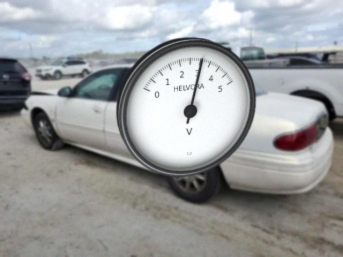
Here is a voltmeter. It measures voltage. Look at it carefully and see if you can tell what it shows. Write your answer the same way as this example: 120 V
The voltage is 3 V
